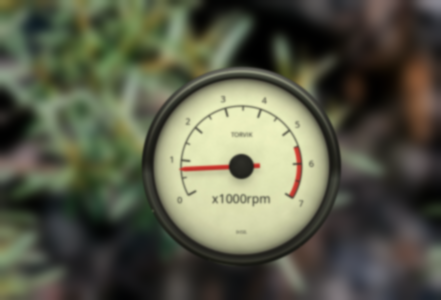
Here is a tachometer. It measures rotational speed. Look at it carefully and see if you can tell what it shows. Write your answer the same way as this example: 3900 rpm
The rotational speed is 750 rpm
